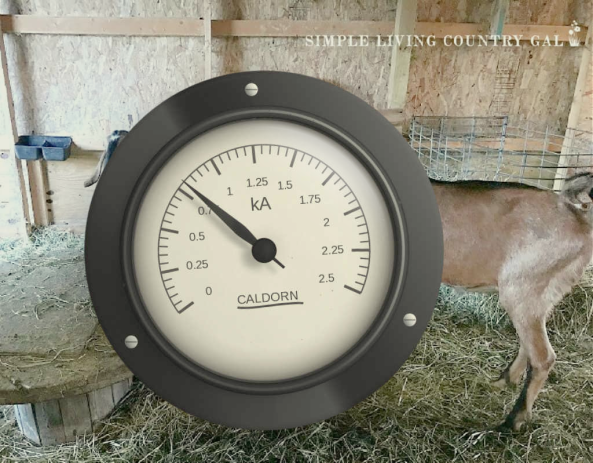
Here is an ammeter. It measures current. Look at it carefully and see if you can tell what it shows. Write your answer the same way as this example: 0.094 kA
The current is 0.8 kA
